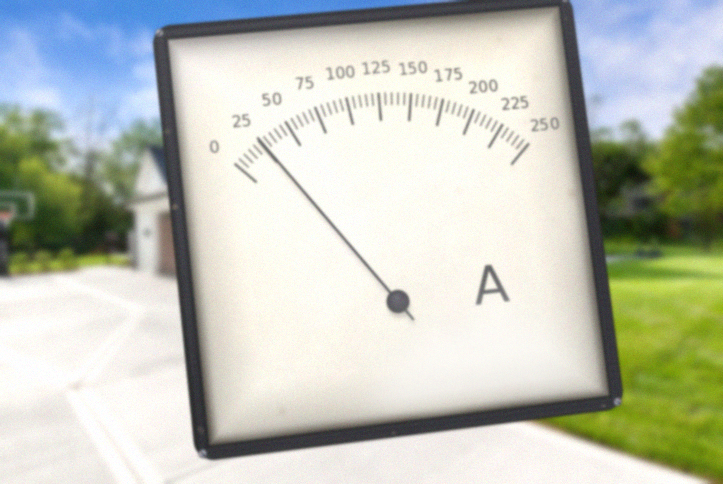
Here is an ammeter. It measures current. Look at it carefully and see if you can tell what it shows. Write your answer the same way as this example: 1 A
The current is 25 A
